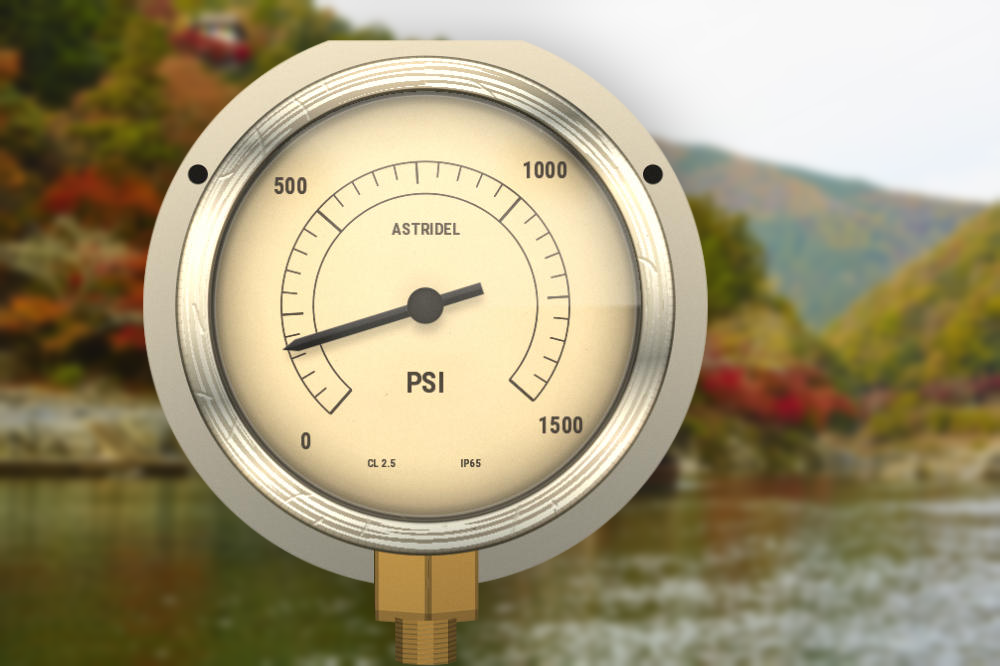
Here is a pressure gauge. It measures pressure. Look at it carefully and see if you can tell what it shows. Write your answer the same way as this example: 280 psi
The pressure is 175 psi
